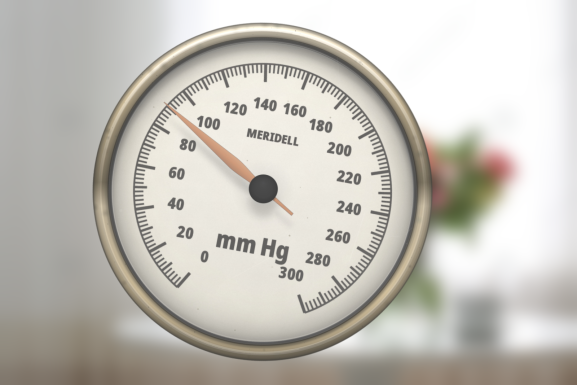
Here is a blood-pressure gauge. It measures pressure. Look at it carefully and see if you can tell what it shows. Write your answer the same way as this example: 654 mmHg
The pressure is 90 mmHg
